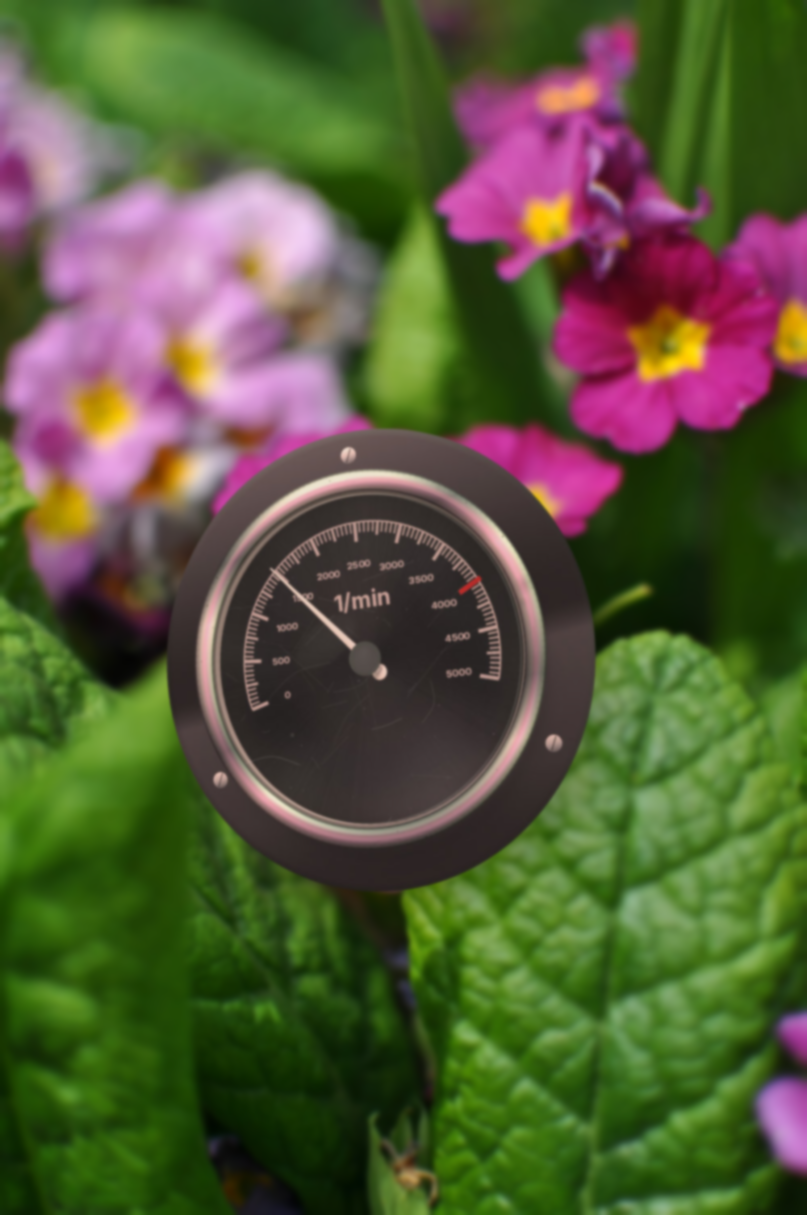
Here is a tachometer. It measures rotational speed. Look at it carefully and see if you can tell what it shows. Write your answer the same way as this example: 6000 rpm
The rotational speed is 1500 rpm
